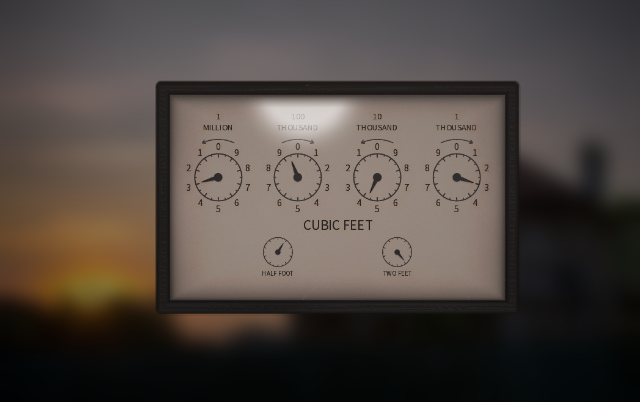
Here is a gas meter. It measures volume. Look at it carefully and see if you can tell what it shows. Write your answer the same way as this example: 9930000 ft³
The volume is 294300 ft³
